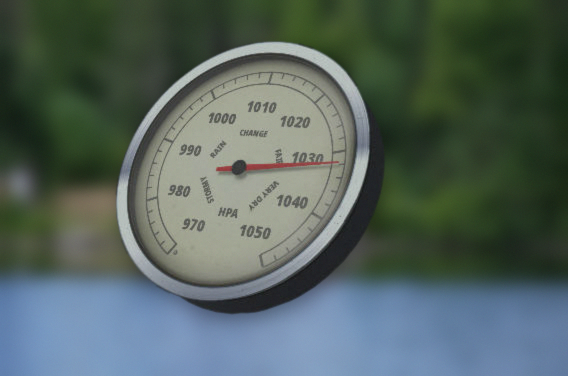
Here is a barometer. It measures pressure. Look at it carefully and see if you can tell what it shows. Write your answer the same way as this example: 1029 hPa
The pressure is 1032 hPa
